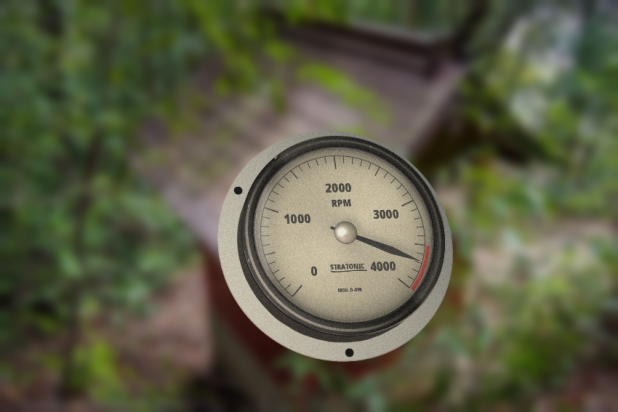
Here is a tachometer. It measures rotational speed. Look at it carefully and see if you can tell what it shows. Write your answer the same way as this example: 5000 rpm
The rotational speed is 3700 rpm
